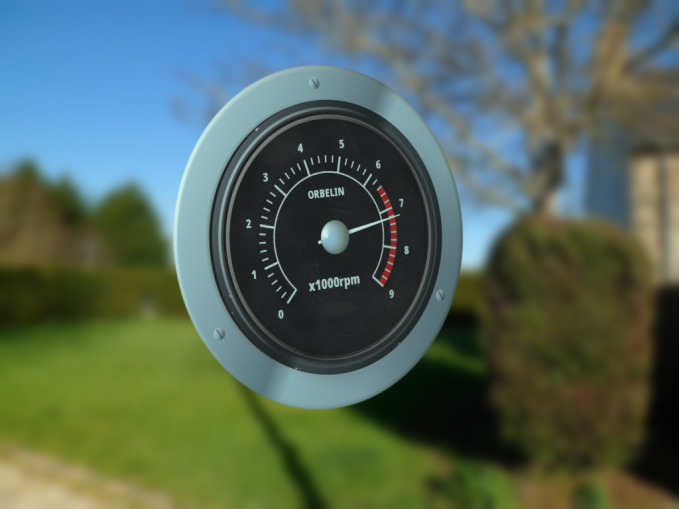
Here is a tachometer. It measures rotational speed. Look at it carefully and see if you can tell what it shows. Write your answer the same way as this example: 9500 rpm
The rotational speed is 7200 rpm
